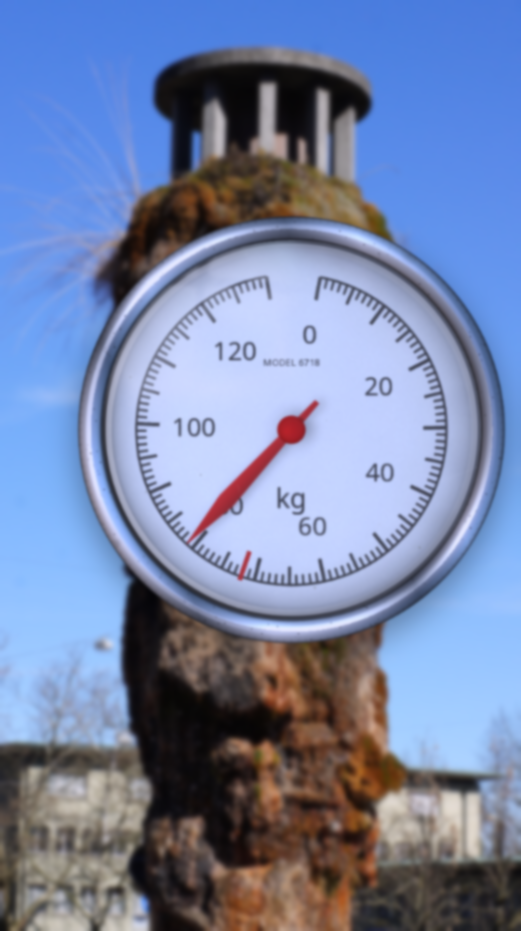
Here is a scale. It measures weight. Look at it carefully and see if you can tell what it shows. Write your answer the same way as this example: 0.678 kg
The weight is 81 kg
